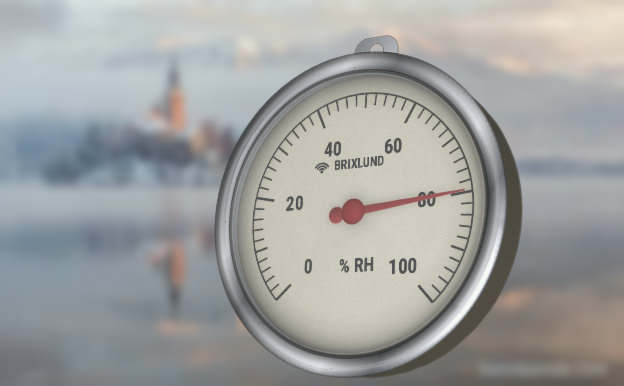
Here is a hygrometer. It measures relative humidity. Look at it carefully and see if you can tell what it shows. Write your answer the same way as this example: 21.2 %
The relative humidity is 80 %
